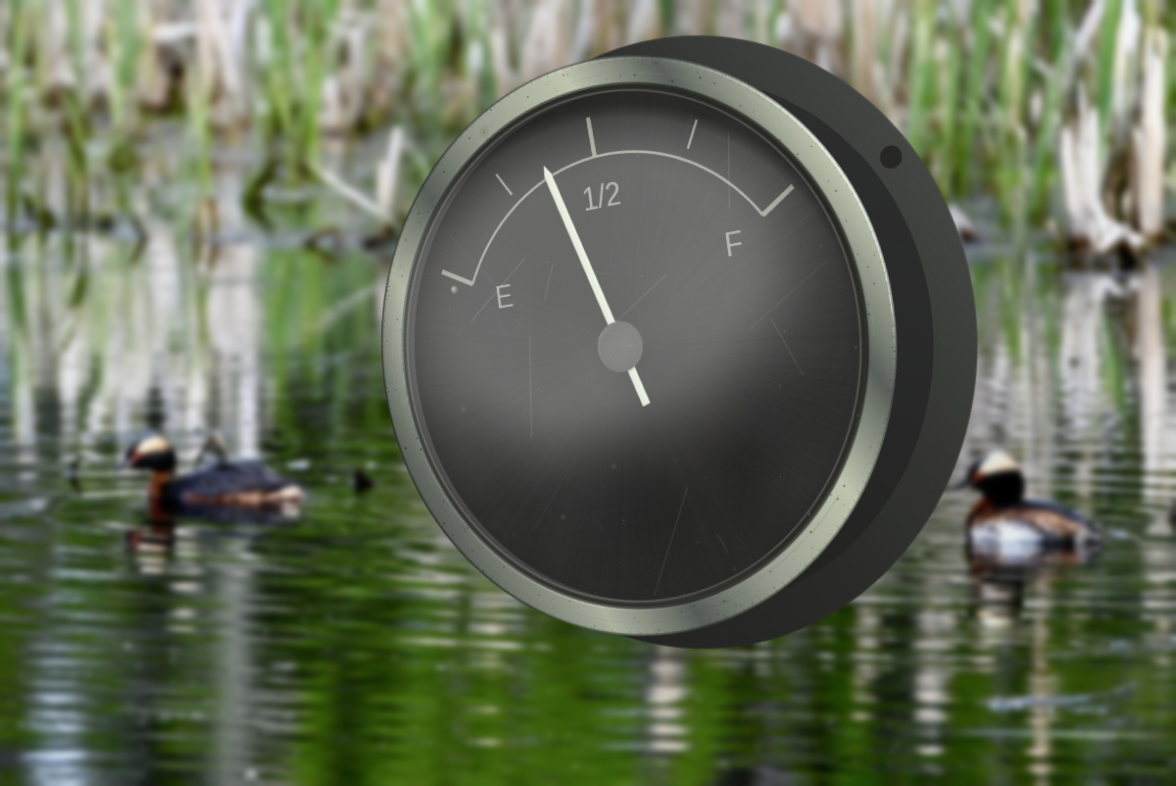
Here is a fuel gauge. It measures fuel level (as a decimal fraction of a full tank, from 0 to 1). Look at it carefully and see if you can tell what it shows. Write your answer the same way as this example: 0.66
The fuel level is 0.375
